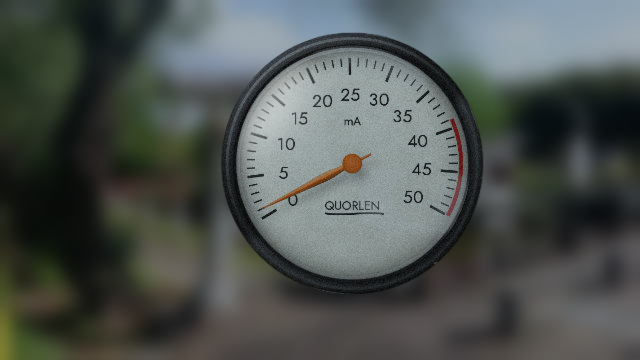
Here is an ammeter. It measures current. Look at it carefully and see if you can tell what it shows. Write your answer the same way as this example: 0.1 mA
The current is 1 mA
